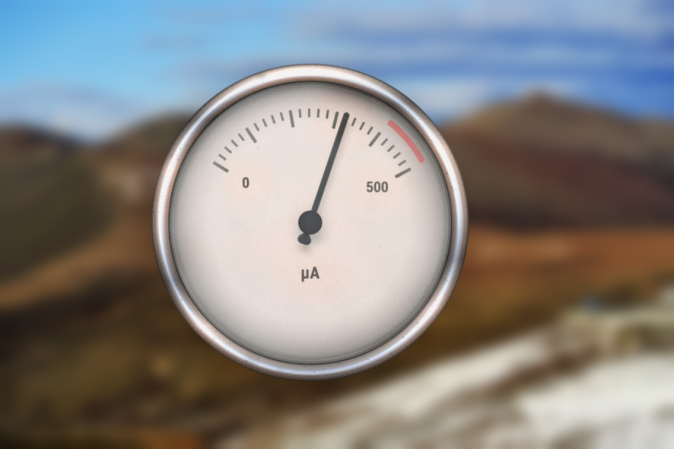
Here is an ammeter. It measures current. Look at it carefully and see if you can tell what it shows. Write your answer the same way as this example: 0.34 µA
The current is 320 µA
